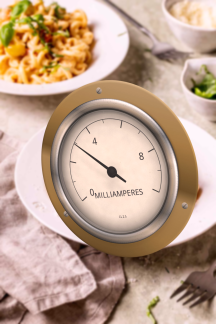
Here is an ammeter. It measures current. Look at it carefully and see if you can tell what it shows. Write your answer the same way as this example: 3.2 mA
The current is 3 mA
